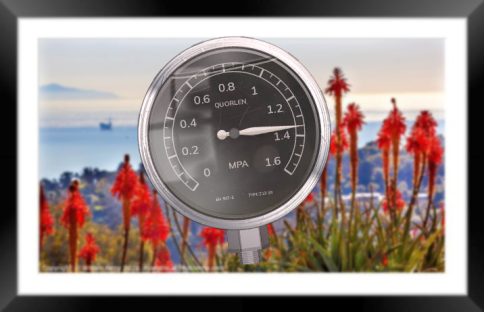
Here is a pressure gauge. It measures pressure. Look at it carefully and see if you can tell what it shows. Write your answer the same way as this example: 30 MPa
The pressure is 1.35 MPa
